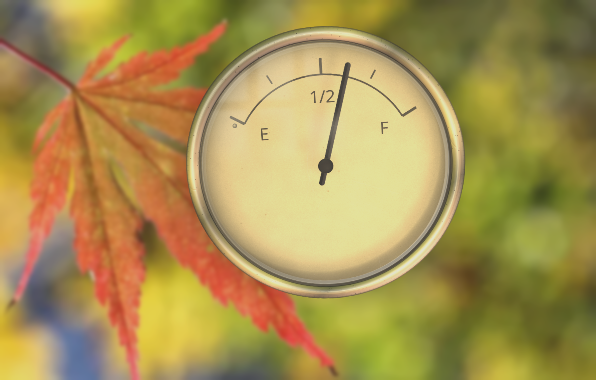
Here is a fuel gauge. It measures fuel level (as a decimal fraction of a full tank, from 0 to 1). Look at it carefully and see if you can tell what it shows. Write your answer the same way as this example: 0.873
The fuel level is 0.625
